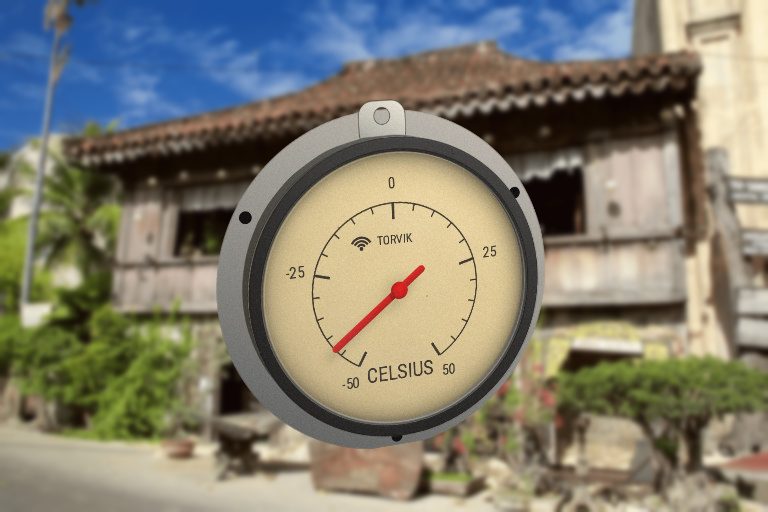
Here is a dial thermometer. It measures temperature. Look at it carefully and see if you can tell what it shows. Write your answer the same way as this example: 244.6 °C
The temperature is -42.5 °C
